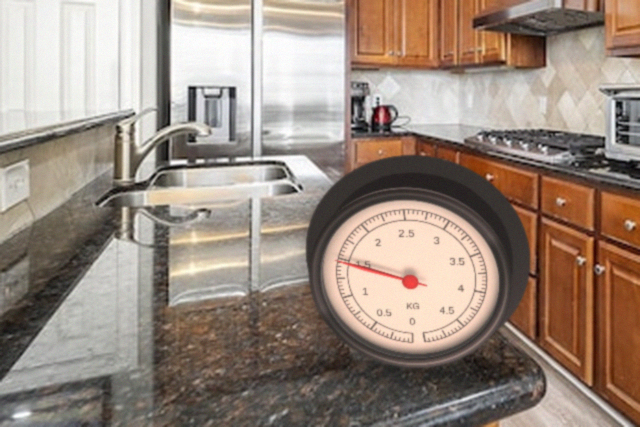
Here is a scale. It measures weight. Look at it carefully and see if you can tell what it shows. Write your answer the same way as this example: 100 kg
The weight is 1.5 kg
